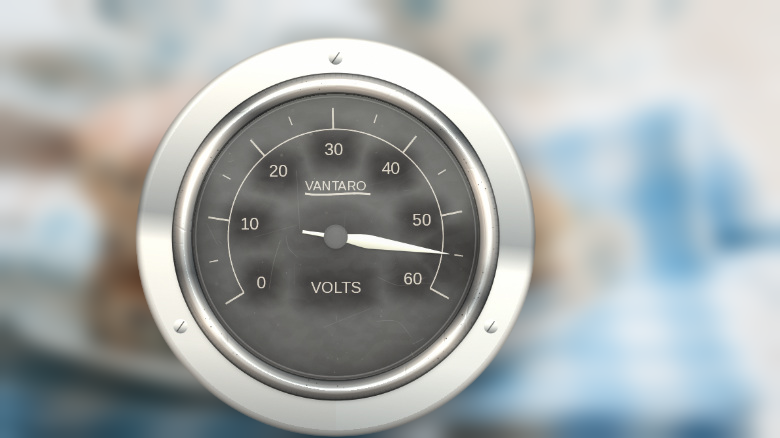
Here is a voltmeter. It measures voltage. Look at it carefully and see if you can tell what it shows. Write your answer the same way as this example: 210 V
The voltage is 55 V
